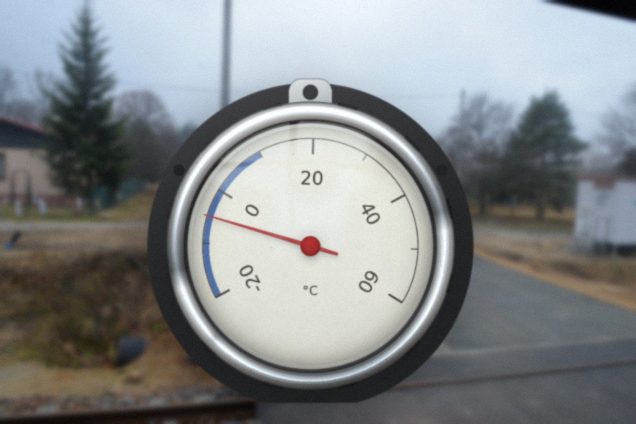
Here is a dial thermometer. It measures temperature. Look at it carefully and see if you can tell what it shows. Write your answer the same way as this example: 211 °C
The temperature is -5 °C
